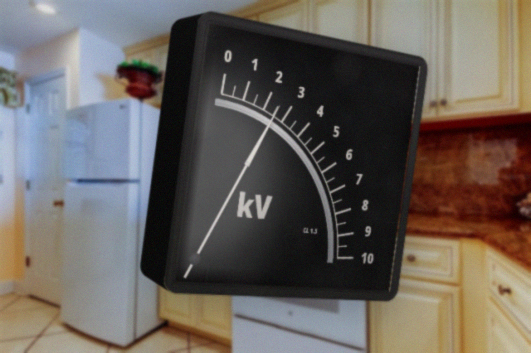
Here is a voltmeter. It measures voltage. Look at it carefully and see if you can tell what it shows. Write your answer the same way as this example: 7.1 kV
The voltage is 2.5 kV
